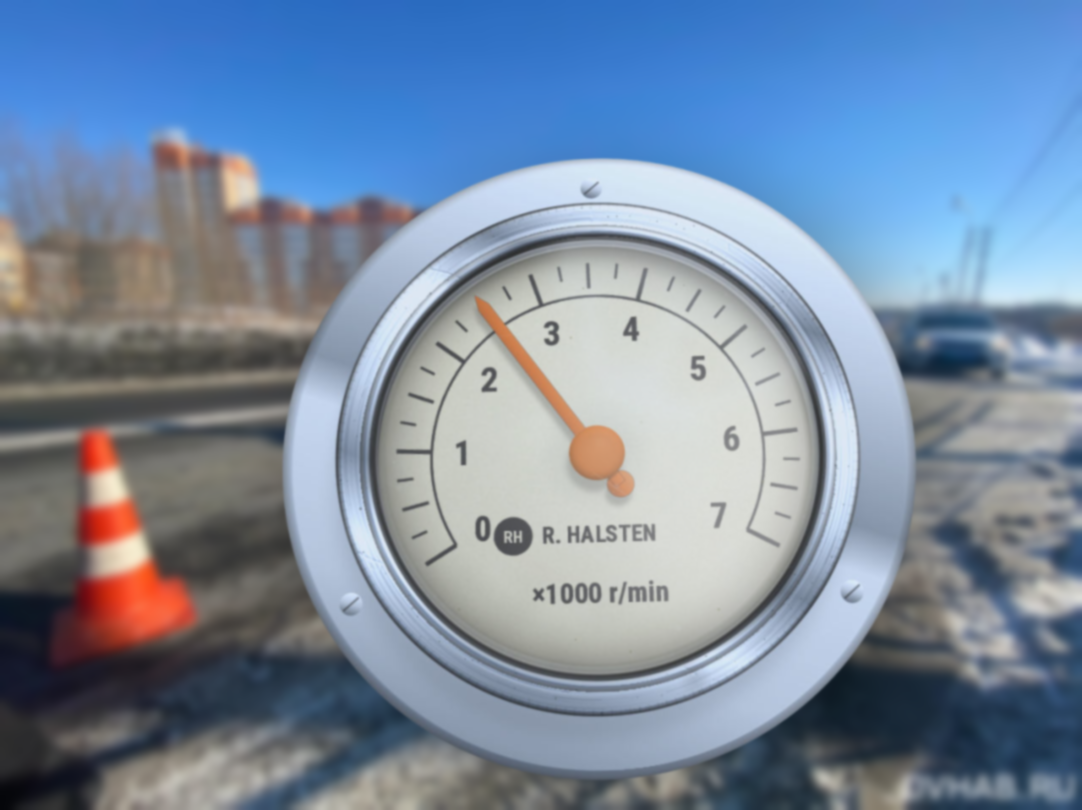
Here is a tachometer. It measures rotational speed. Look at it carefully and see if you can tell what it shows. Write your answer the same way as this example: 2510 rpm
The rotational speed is 2500 rpm
